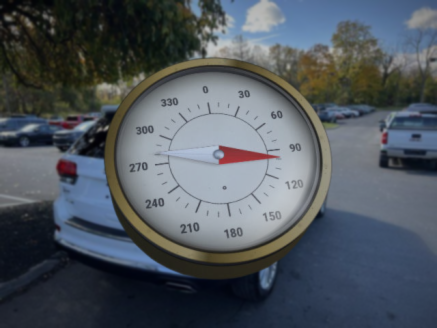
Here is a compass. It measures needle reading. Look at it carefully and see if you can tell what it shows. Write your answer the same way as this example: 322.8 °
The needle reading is 100 °
